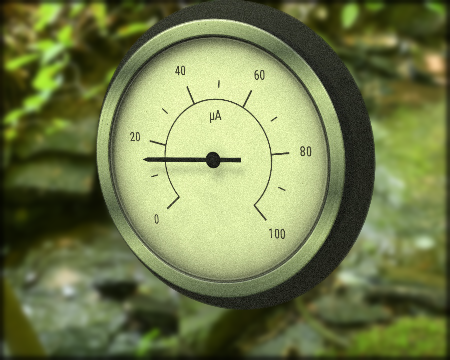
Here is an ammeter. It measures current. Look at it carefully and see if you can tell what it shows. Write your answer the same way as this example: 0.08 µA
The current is 15 µA
